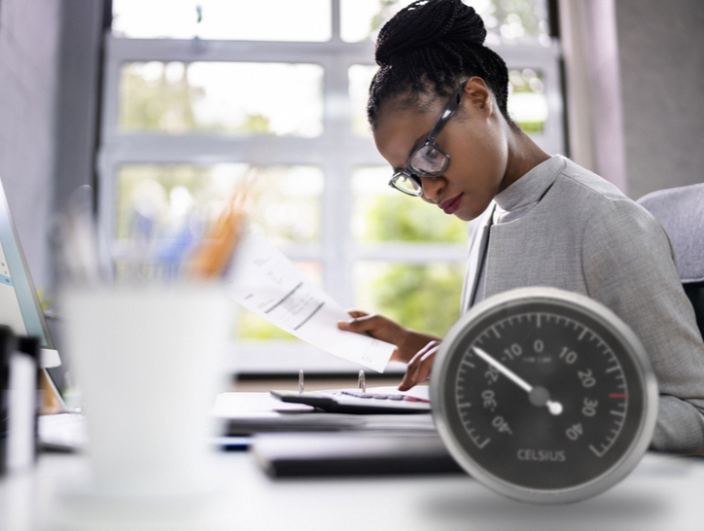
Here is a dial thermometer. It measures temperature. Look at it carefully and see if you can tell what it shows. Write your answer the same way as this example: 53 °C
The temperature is -16 °C
